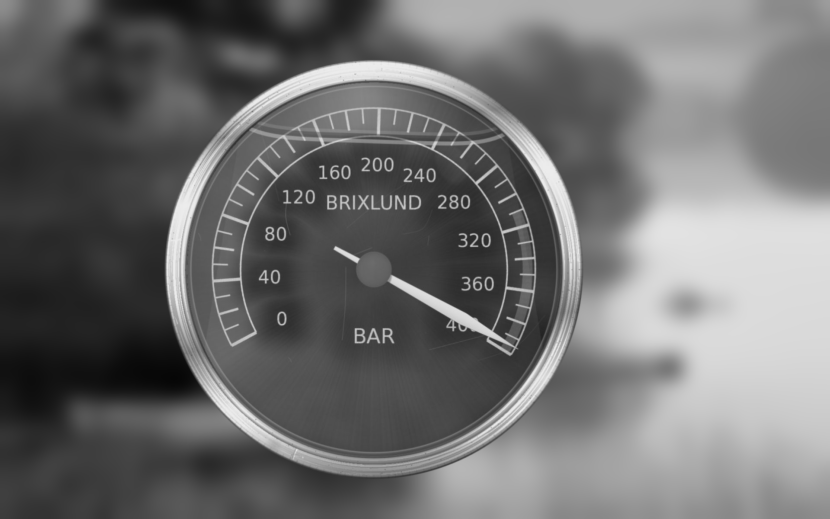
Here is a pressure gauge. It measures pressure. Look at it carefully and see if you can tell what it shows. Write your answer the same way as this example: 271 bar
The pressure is 395 bar
